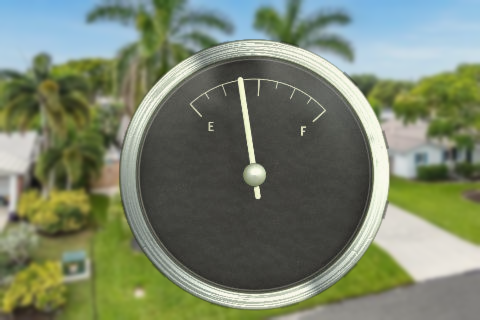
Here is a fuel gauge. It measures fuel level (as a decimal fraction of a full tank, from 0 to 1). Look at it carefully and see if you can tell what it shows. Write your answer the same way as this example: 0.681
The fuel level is 0.375
